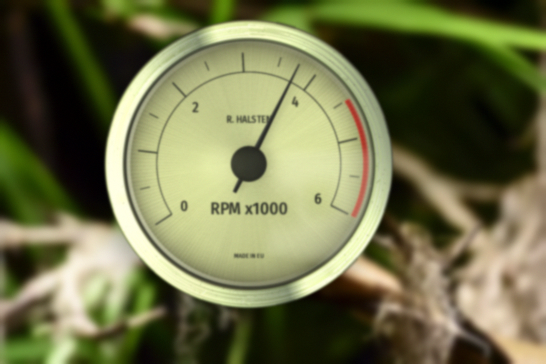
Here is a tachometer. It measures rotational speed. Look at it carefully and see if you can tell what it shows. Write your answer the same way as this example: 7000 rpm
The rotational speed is 3750 rpm
